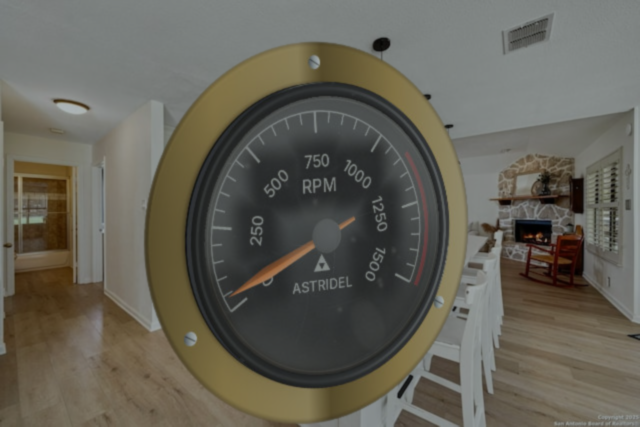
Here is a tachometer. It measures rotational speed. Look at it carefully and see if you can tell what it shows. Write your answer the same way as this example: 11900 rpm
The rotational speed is 50 rpm
